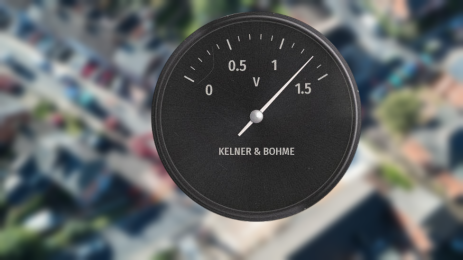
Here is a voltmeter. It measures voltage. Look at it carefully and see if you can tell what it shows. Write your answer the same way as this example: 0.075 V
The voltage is 1.3 V
